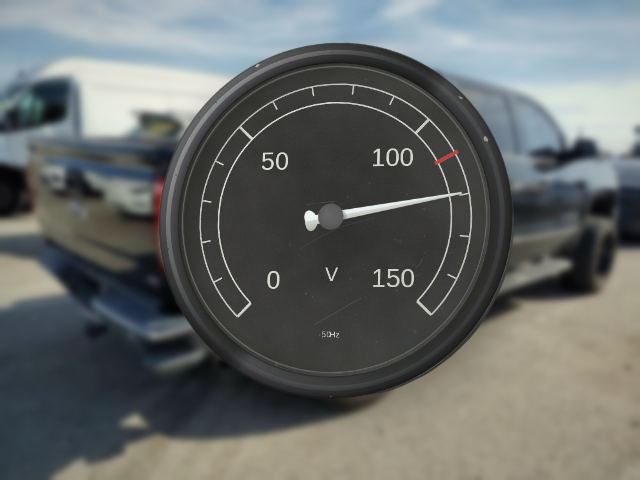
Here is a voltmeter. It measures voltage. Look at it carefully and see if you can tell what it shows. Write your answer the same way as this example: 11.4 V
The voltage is 120 V
